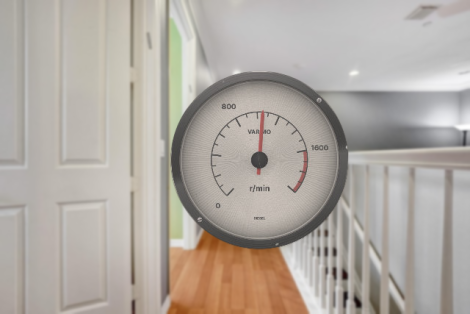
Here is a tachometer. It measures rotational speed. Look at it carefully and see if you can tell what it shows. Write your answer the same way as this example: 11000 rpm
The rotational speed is 1050 rpm
